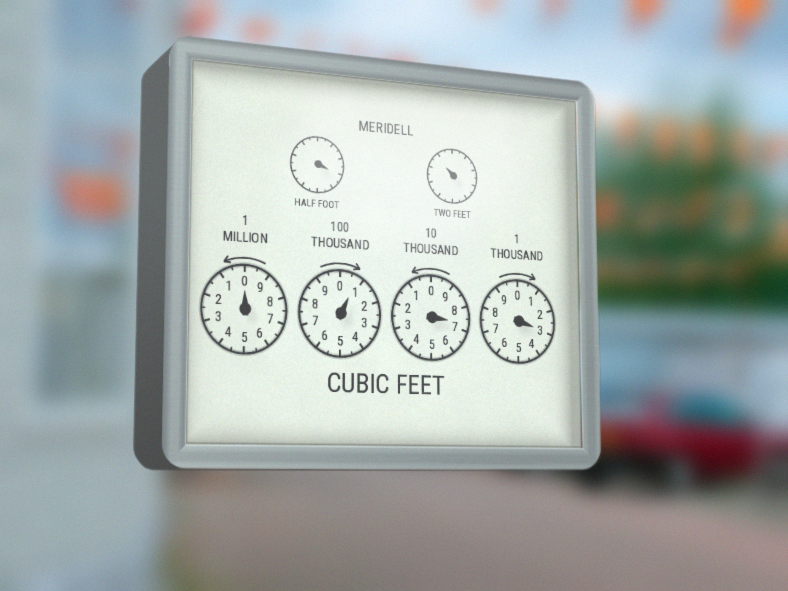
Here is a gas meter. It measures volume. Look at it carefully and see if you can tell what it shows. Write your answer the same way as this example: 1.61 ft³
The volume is 7300 ft³
